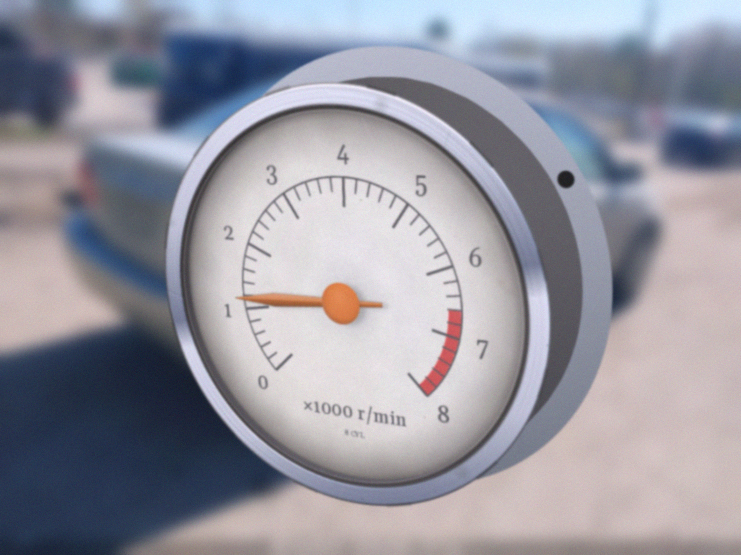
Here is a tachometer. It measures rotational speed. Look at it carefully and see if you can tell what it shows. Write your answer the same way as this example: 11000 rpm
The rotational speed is 1200 rpm
